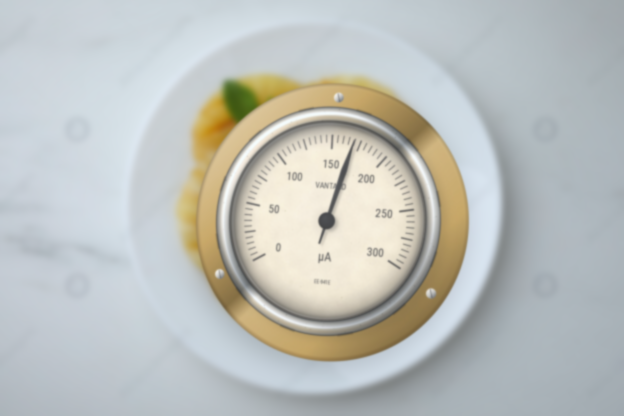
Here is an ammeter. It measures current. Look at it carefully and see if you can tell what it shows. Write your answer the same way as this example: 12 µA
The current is 170 µA
